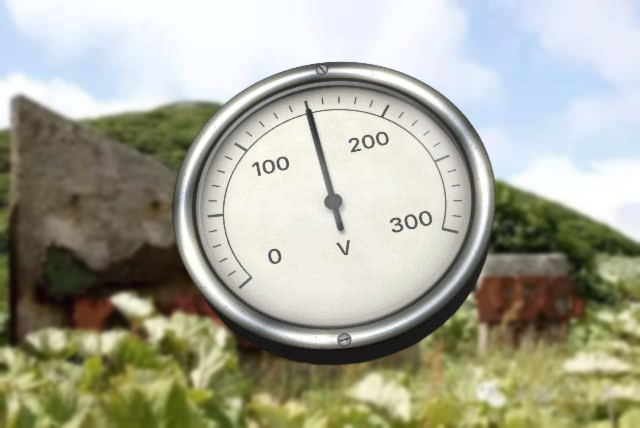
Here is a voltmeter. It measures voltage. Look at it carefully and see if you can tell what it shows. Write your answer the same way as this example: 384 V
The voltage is 150 V
